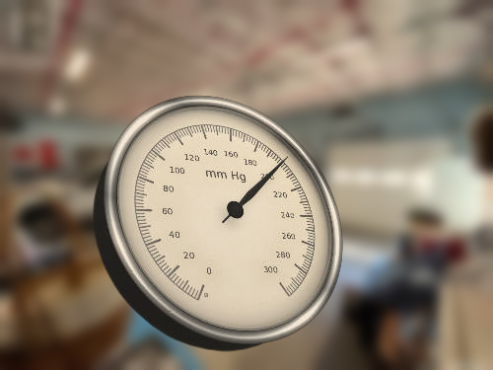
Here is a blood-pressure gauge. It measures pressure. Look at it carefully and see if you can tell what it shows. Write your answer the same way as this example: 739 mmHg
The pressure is 200 mmHg
